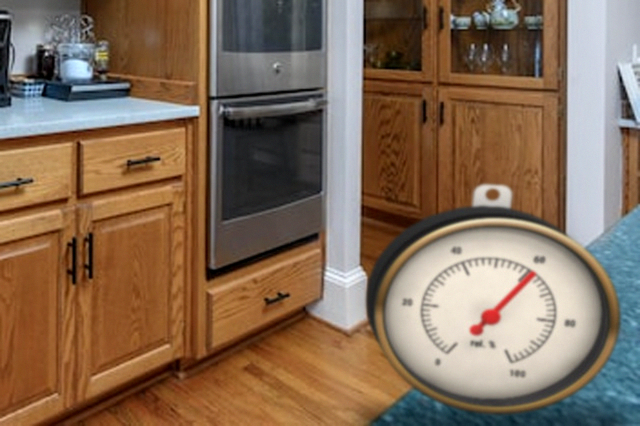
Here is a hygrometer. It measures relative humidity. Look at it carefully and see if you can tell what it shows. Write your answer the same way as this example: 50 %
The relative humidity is 60 %
